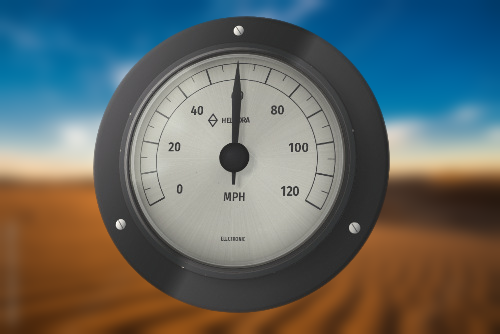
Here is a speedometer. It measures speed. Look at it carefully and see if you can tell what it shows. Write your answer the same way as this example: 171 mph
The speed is 60 mph
